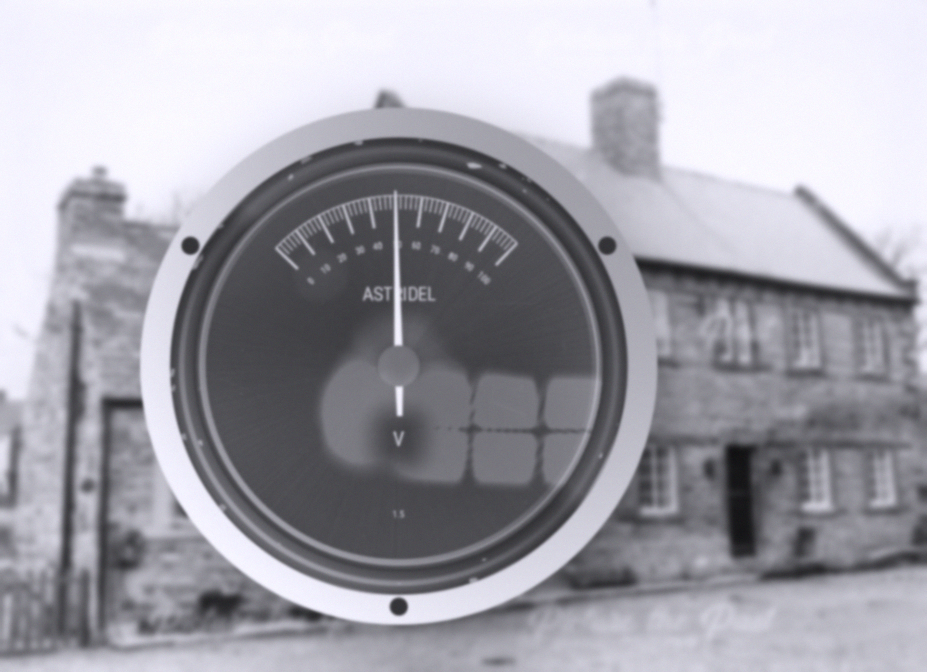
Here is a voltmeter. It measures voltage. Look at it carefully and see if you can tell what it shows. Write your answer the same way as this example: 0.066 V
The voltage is 50 V
